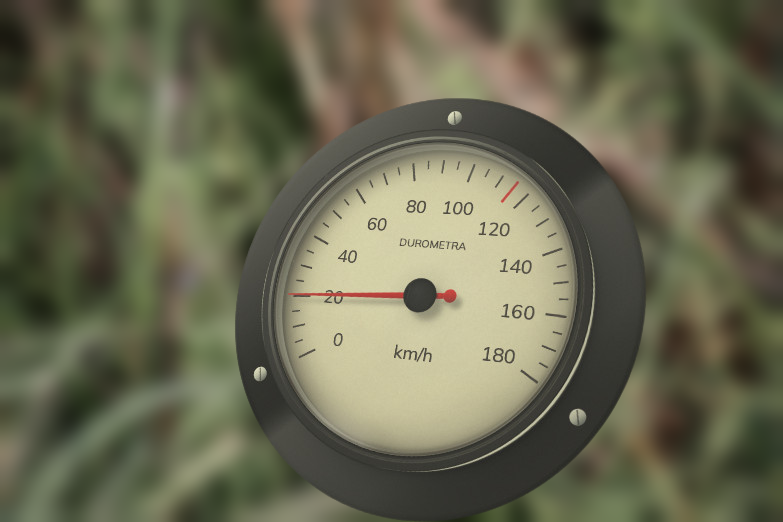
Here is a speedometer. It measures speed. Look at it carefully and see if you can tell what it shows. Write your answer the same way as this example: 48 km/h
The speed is 20 km/h
